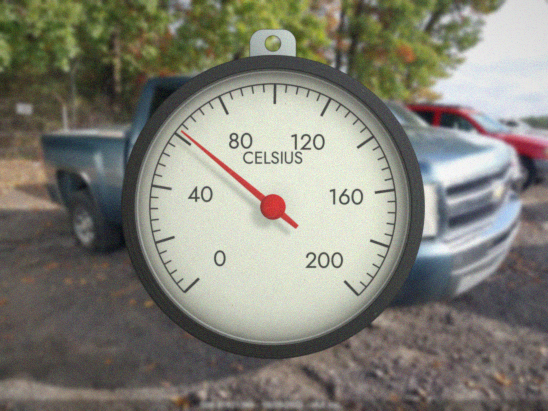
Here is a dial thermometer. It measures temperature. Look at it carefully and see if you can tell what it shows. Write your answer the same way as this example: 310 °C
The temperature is 62 °C
